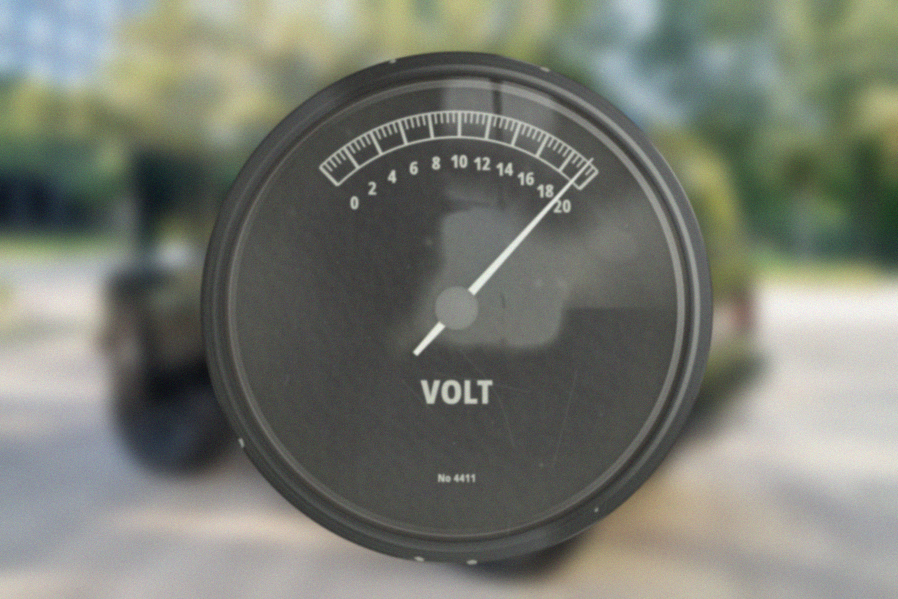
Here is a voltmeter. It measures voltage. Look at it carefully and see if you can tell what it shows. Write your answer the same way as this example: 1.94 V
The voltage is 19.2 V
